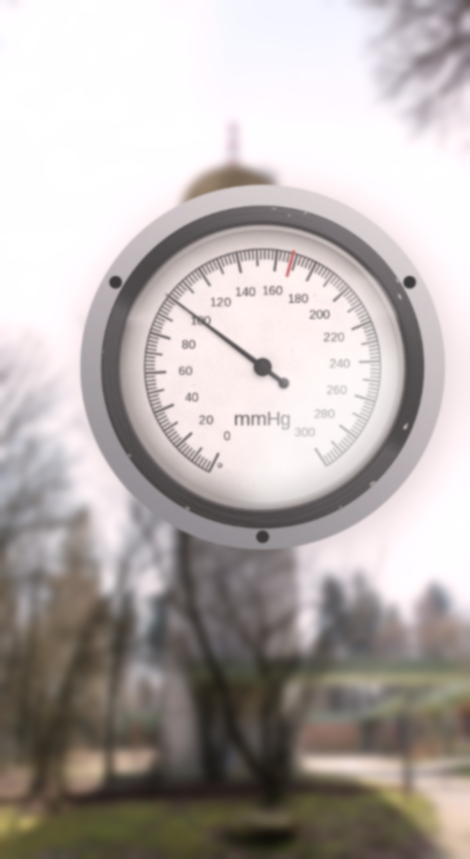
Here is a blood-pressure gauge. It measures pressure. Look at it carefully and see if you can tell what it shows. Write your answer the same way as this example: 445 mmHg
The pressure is 100 mmHg
